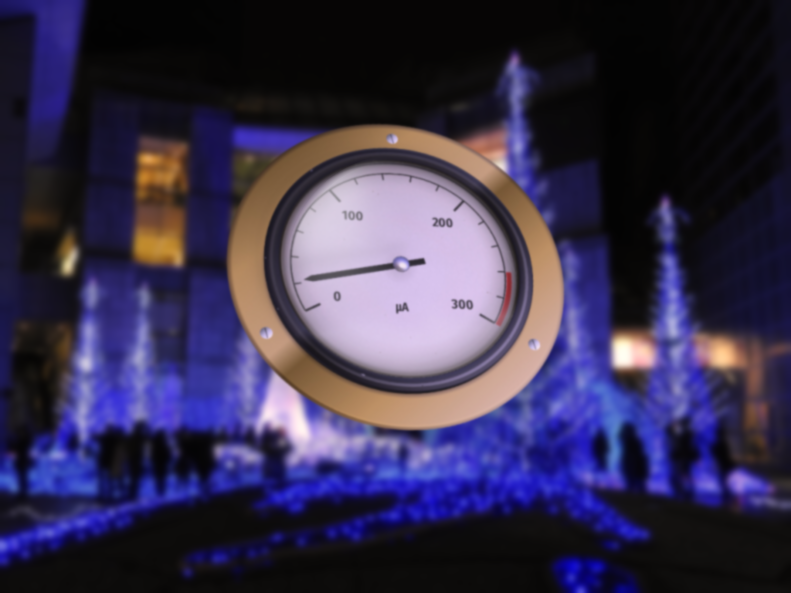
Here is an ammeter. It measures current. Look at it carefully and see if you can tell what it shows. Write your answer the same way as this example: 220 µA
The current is 20 µA
